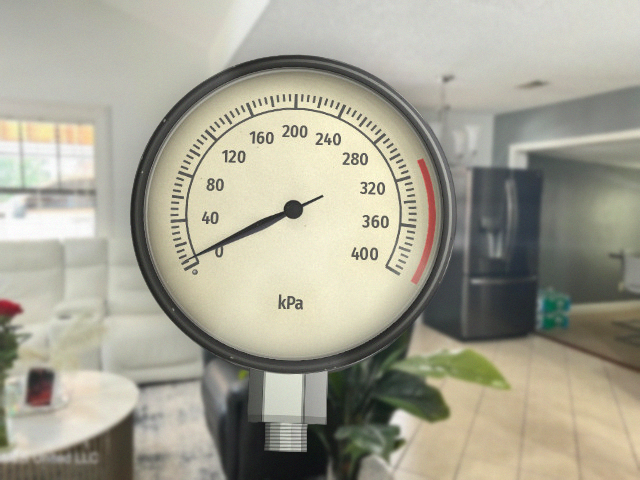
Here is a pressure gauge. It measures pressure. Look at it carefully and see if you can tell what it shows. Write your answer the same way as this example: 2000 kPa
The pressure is 5 kPa
